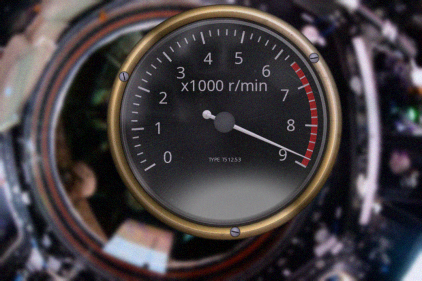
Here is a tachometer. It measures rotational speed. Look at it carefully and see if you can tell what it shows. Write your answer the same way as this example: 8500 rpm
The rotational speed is 8800 rpm
